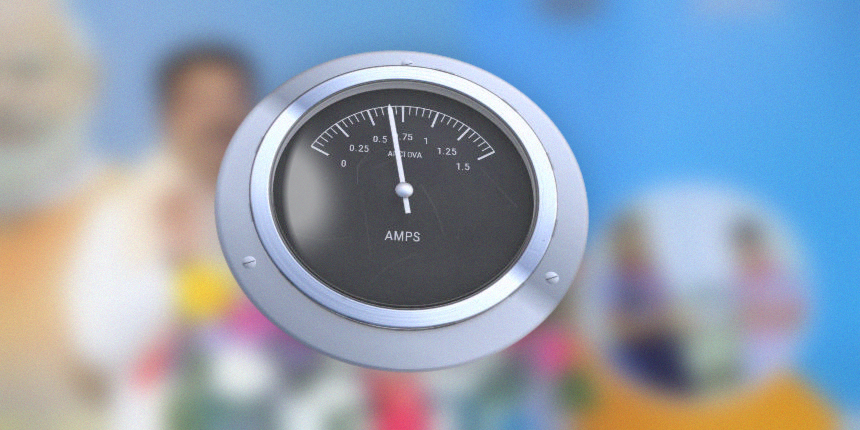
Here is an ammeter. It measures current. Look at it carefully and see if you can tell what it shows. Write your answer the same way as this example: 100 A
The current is 0.65 A
